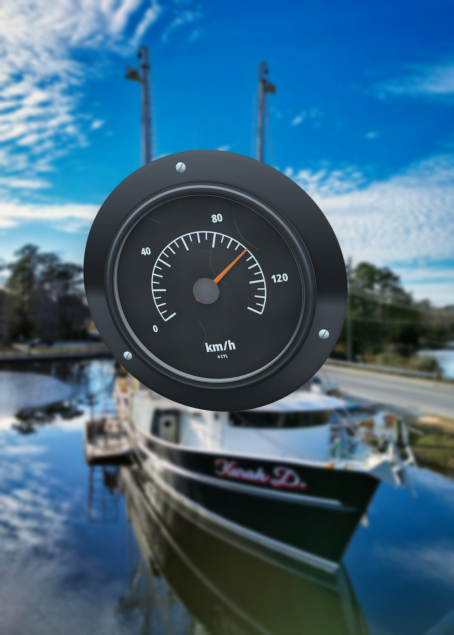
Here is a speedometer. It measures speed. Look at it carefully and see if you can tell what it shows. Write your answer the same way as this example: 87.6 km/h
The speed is 100 km/h
